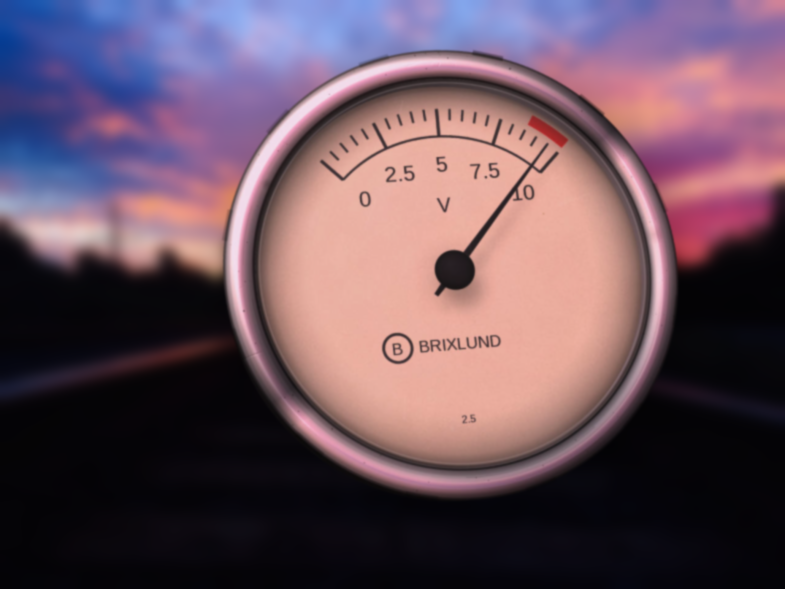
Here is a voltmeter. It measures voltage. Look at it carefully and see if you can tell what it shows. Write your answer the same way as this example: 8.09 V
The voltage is 9.5 V
